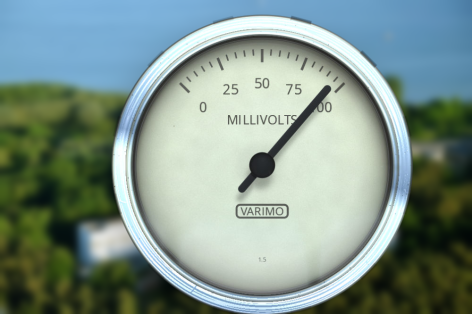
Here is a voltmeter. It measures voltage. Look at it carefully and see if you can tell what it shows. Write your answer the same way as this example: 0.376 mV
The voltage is 95 mV
